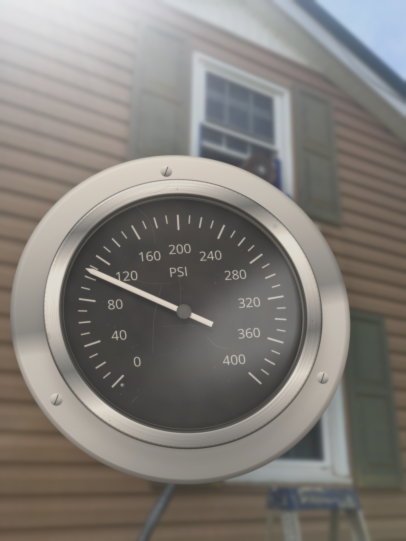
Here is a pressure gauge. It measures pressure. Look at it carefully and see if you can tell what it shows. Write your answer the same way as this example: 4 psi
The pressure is 105 psi
